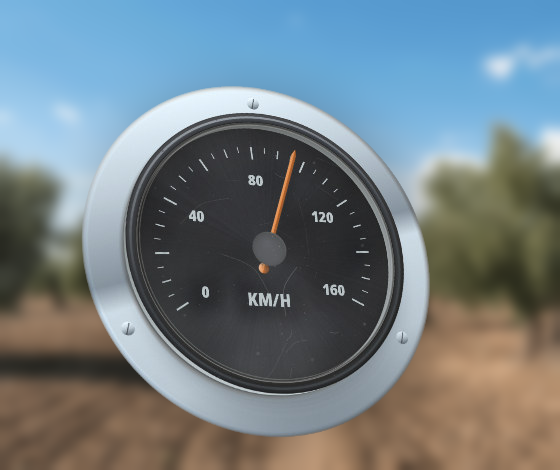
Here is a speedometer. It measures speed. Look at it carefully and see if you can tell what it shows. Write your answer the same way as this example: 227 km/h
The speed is 95 km/h
